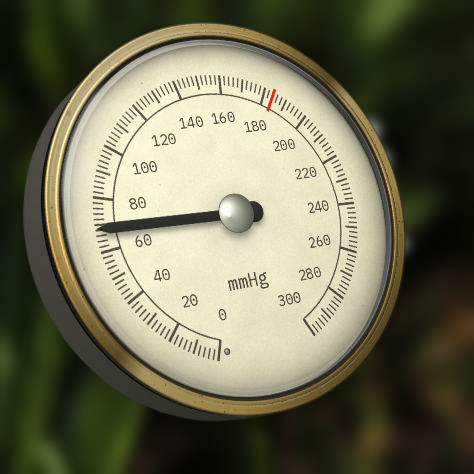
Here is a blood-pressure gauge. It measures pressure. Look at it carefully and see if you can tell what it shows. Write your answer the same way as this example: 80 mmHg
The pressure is 68 mmHg
